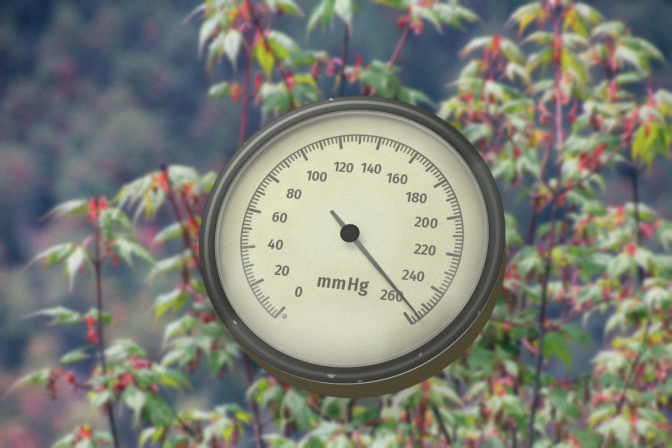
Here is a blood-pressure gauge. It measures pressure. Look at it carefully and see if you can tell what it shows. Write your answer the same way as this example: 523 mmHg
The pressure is 256 mmHg
